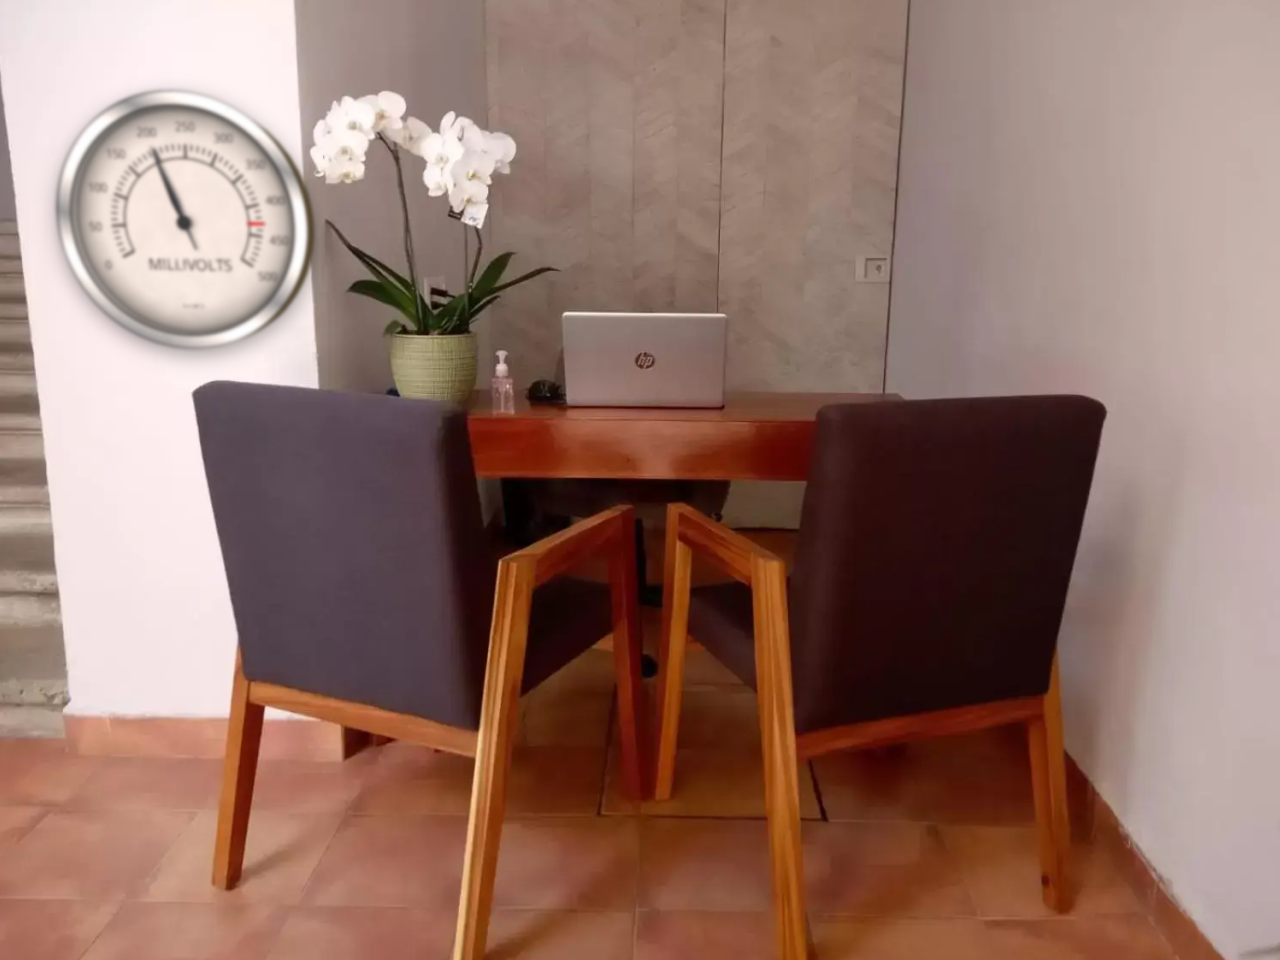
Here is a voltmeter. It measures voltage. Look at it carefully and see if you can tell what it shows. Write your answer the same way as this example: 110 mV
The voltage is 200 mV
